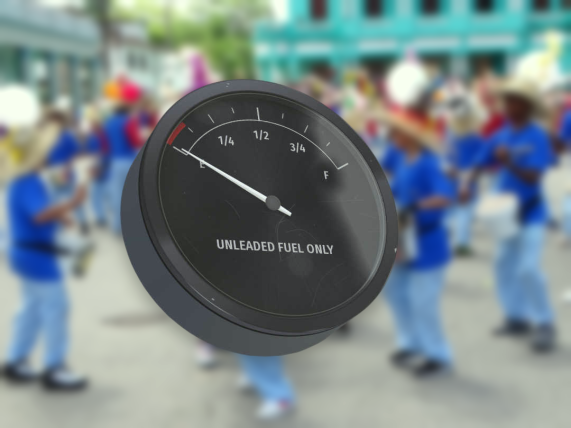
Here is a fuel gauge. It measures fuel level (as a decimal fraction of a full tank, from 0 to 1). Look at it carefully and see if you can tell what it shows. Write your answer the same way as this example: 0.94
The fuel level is 0
